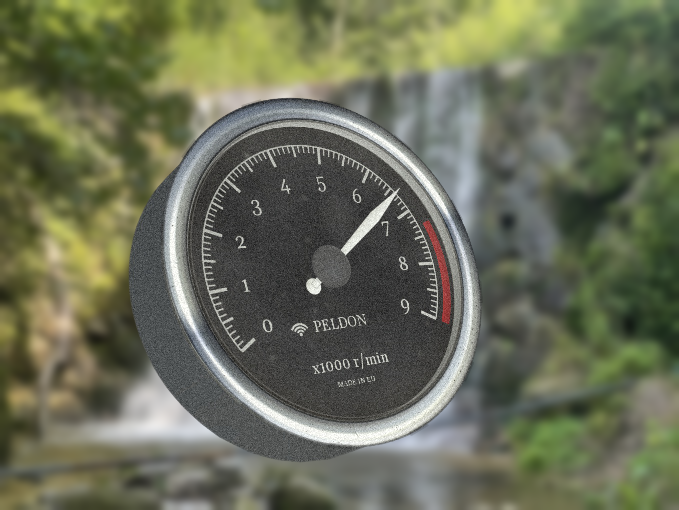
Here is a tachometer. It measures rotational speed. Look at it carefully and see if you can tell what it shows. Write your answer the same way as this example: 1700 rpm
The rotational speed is 6600 rpm
